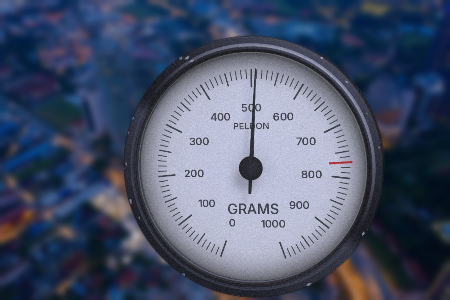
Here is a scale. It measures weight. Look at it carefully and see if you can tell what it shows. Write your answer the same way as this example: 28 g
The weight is 510 g
